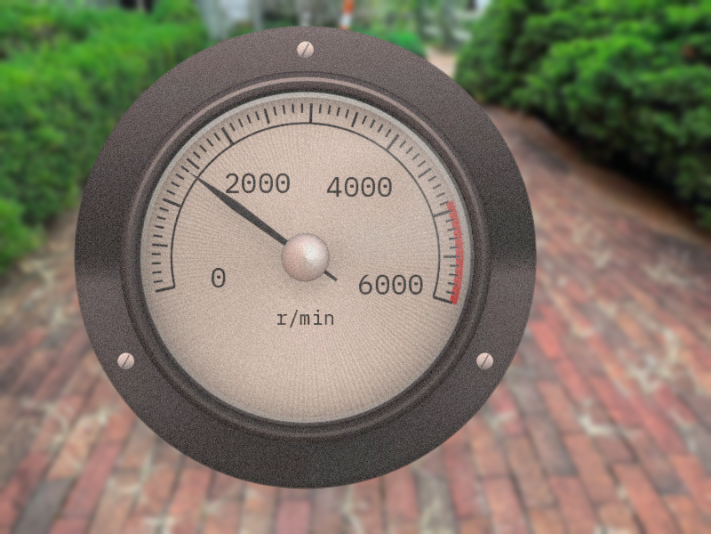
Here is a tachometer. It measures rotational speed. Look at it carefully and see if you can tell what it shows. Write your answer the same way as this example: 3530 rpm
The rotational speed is 1400 rpm
